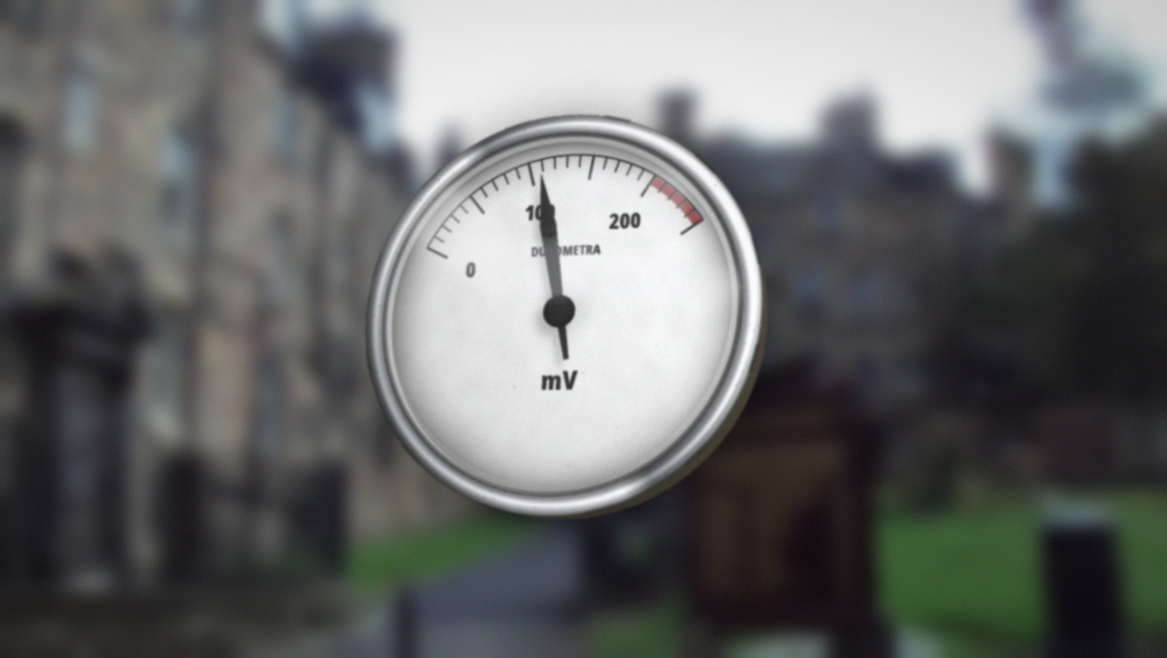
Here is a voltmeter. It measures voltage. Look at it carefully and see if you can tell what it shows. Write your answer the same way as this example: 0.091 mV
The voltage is 110 mV
